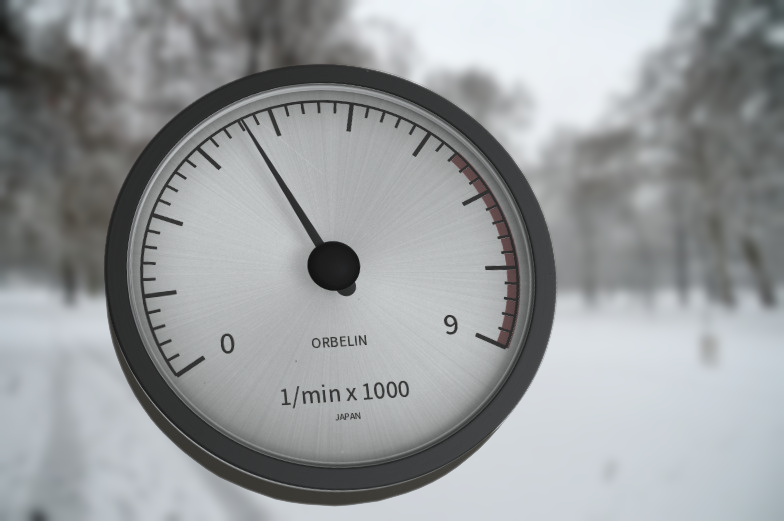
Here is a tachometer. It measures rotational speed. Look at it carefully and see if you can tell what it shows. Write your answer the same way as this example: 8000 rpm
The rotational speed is 3600 rpm
